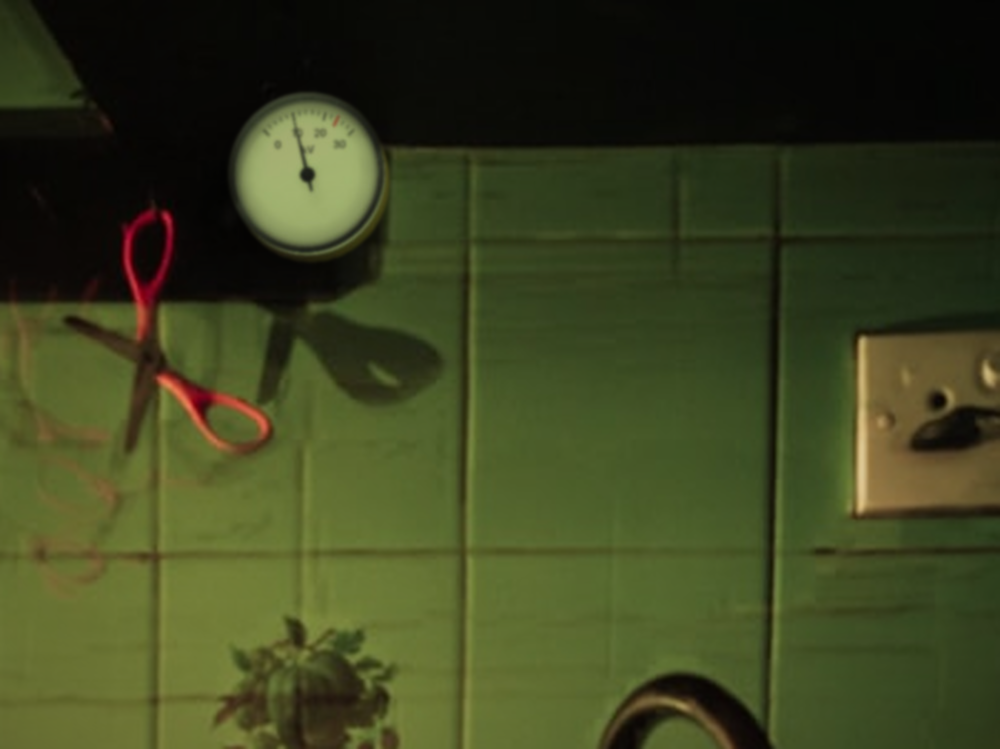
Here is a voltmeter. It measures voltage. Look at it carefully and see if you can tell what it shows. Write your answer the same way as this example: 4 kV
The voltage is 10 kV
